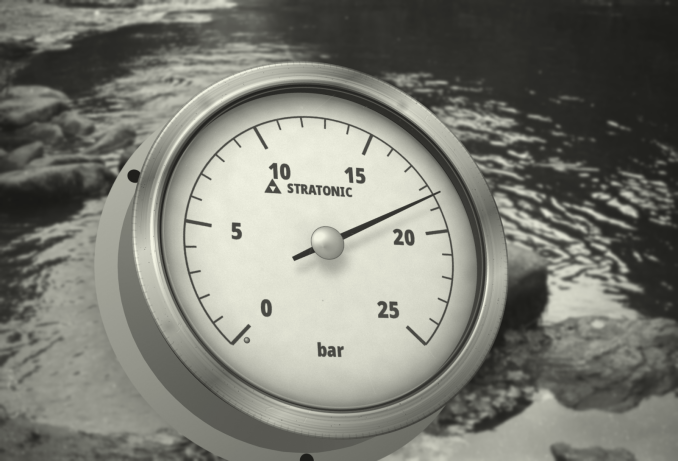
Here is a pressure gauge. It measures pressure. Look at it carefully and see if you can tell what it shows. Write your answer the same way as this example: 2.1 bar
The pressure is 18.5 bar
